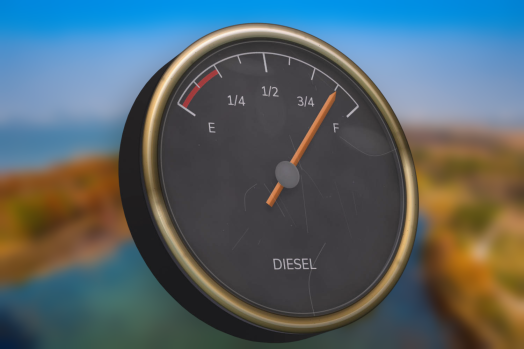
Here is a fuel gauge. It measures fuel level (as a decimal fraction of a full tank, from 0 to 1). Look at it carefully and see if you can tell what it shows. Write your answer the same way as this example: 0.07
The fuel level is 0.875
